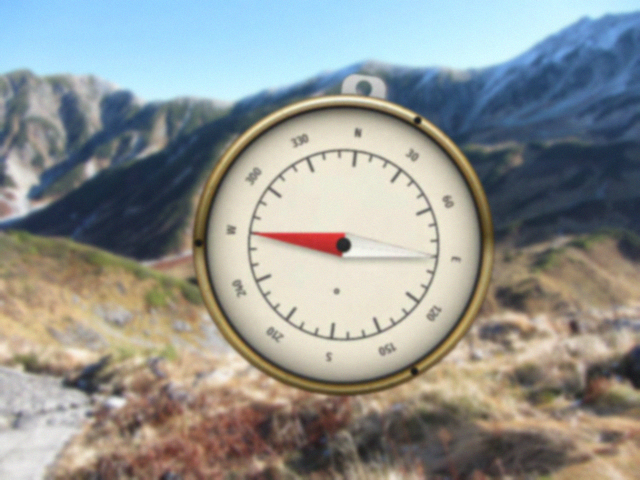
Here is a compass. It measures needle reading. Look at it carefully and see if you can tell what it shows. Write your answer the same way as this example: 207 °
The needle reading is 270 °
